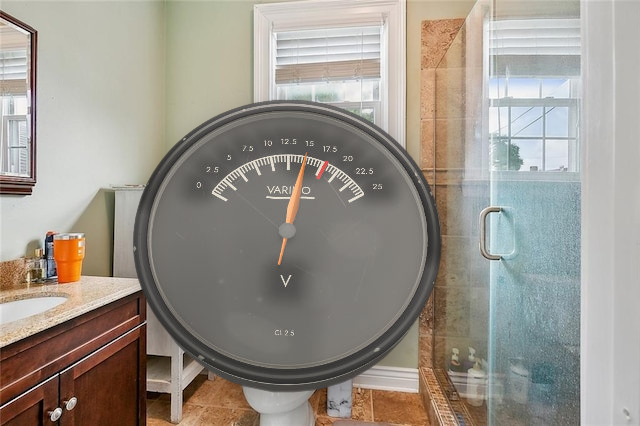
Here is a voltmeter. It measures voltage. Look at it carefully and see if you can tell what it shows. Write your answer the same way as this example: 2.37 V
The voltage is 15 V
